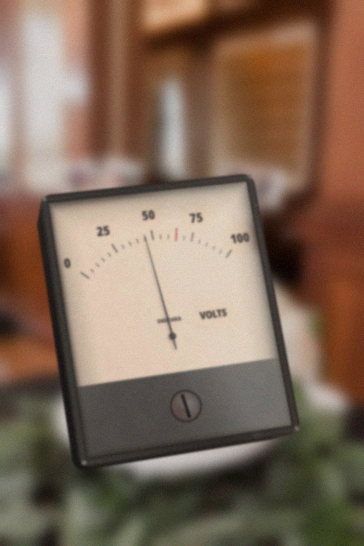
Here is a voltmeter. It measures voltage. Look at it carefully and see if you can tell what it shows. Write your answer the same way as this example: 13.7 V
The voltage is 45 V
